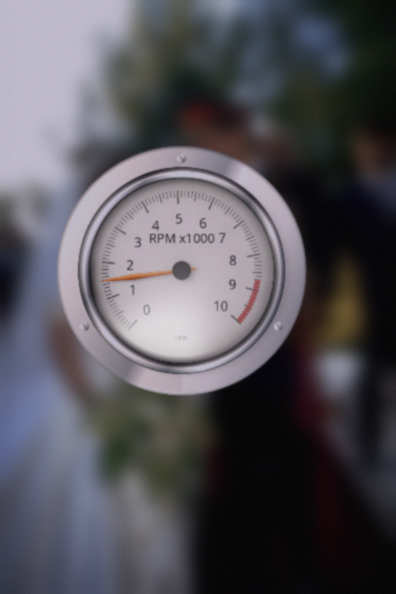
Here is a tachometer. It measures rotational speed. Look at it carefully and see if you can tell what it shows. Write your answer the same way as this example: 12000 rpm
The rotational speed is 1500 rpm
